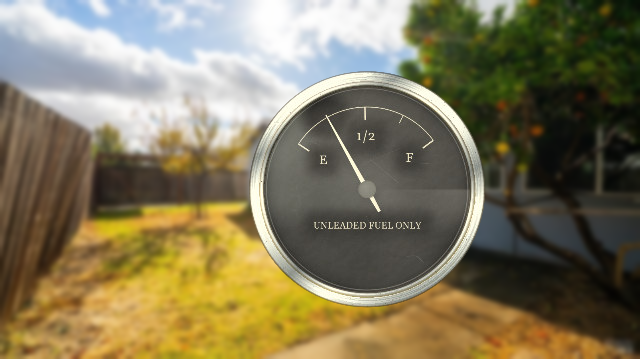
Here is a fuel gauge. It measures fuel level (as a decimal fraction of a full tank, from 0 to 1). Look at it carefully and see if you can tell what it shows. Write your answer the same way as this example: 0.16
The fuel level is 0.25
